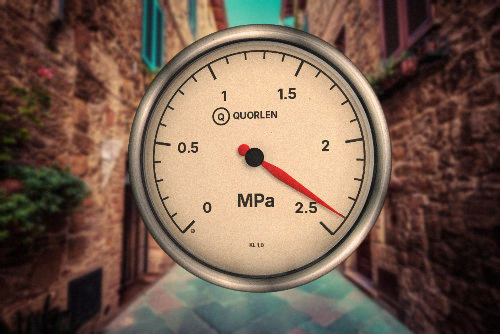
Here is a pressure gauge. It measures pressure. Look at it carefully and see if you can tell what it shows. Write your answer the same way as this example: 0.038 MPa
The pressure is 2.4 MPa
